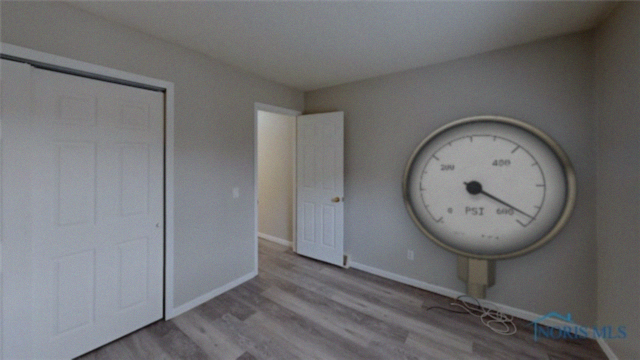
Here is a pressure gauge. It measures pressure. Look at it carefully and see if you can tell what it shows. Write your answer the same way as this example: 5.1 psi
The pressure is 575 psi
